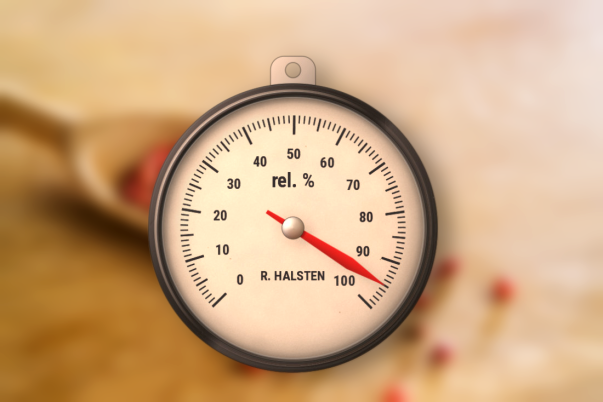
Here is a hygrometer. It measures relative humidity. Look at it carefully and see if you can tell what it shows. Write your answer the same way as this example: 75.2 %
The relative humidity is 95 %
